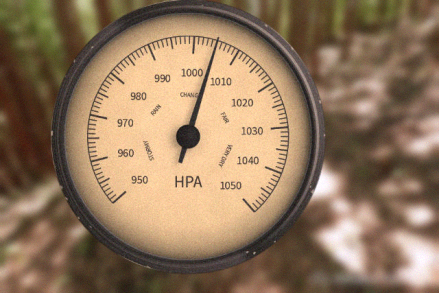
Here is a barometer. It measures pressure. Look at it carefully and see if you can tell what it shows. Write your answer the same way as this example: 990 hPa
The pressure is 1005 hPa
